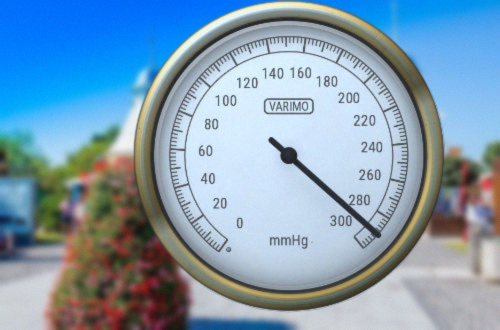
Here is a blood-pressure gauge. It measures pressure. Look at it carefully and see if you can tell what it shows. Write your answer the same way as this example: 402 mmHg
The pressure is 290 mmHg
